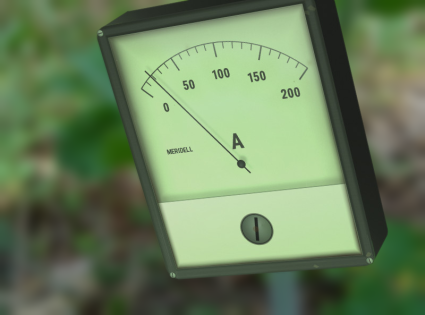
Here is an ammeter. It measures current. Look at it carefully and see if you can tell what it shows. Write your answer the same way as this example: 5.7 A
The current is 20 A
